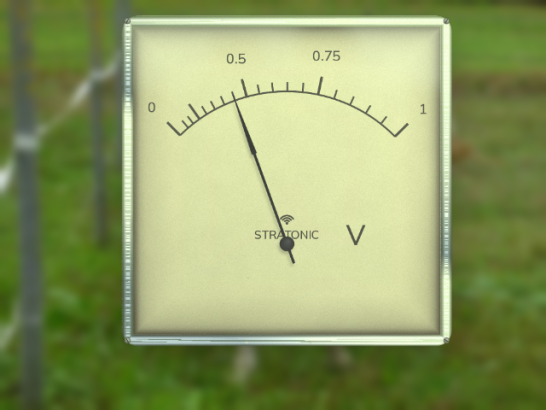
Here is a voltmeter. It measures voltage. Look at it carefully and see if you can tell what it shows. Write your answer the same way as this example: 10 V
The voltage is 0.45 V
